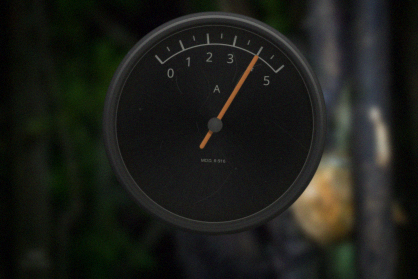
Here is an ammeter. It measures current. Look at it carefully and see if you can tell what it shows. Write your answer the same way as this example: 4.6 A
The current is 4 A
